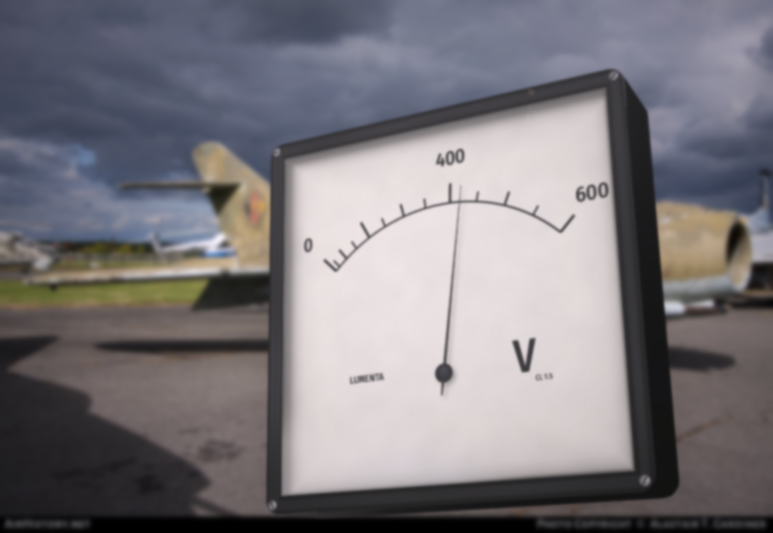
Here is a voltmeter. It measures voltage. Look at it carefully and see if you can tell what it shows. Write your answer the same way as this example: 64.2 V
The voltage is 425 V
